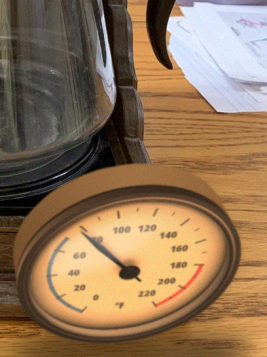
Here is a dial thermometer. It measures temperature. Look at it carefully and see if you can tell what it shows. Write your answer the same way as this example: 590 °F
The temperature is 80 °F
